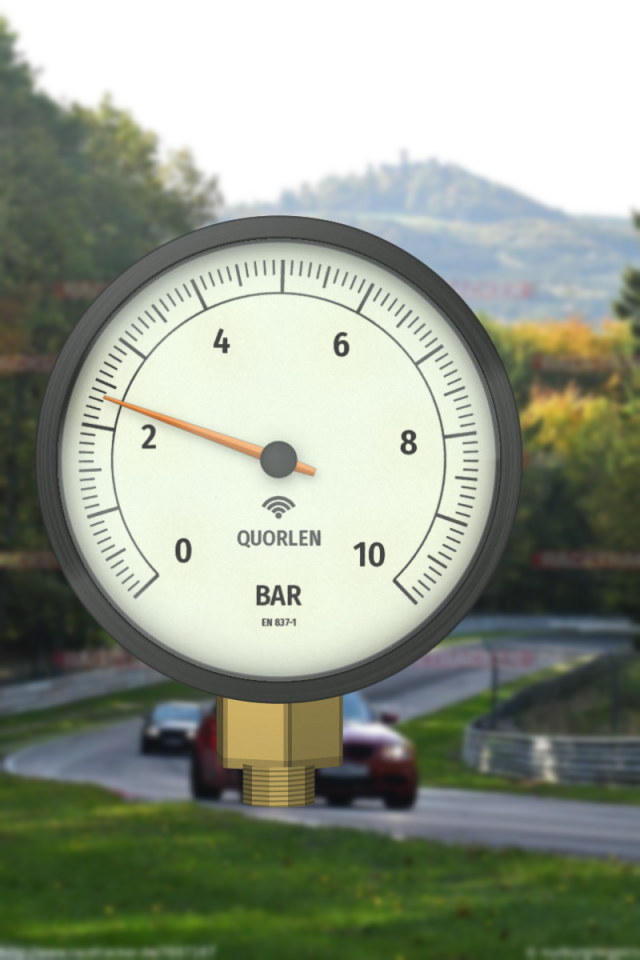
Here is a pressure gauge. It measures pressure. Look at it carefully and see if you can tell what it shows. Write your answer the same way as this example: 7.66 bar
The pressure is 2.35 bar
